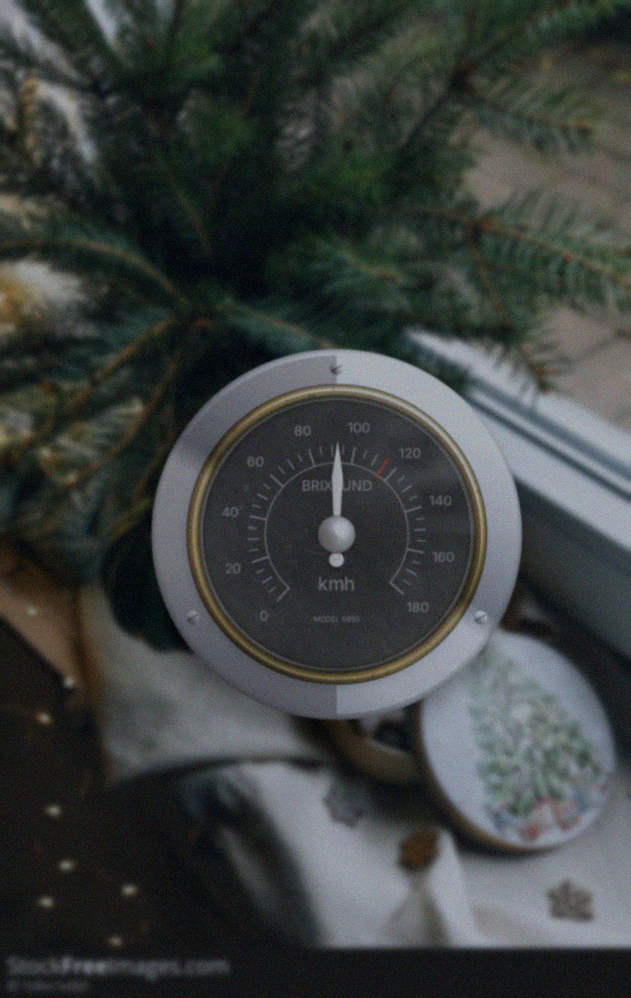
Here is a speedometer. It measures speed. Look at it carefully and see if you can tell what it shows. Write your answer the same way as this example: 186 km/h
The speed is 92.5 km/h
